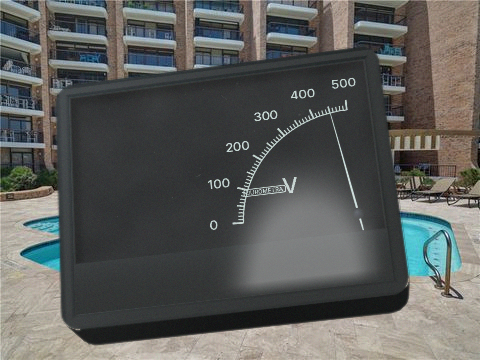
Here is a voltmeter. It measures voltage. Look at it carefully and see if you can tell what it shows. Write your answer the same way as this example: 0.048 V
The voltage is 450 V
